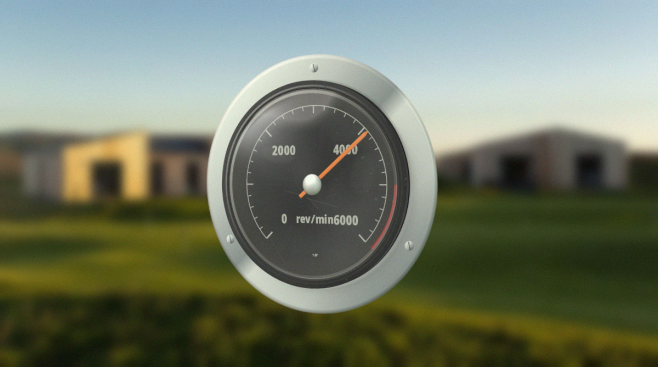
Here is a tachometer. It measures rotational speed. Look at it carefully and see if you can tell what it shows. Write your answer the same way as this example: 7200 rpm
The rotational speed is 4100 rpm
